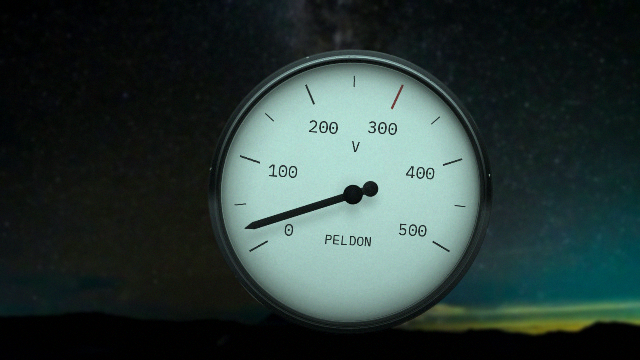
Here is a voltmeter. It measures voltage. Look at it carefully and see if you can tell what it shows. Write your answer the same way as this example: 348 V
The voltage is 25 V
